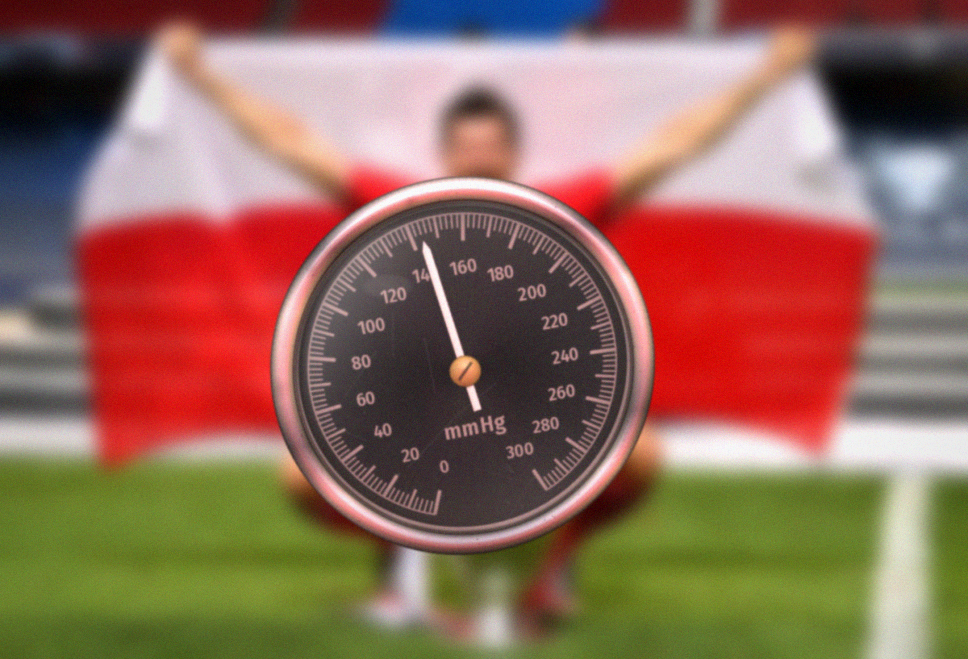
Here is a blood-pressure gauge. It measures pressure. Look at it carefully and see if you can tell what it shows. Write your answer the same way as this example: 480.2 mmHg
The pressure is 144 mmHg
